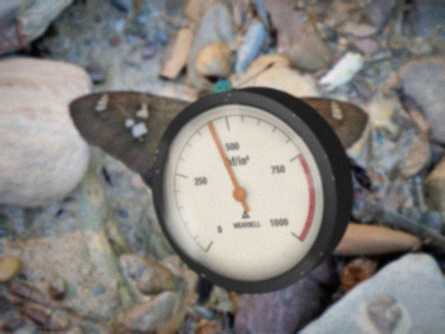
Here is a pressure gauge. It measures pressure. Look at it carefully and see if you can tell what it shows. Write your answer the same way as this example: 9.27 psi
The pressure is 450 psi
